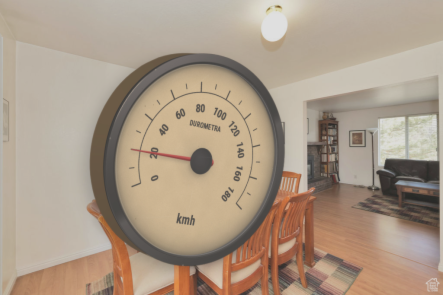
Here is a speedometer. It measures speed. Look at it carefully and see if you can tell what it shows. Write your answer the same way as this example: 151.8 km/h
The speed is 20 km/h
